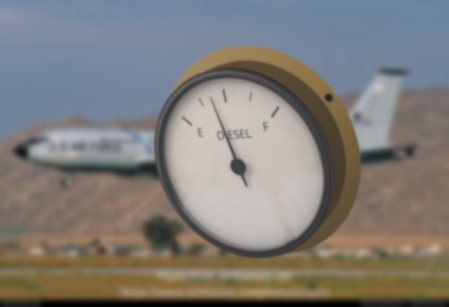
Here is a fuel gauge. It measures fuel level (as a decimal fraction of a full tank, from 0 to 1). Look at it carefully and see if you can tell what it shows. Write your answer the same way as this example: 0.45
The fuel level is 0.375
